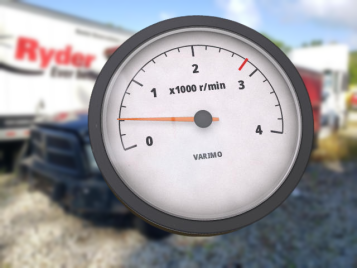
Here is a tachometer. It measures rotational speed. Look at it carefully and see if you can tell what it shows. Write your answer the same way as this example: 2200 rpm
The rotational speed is 400 rpm
